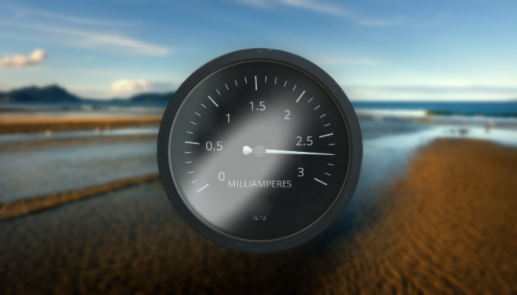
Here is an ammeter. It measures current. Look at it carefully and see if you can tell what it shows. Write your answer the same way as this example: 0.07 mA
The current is 2.7 mA
